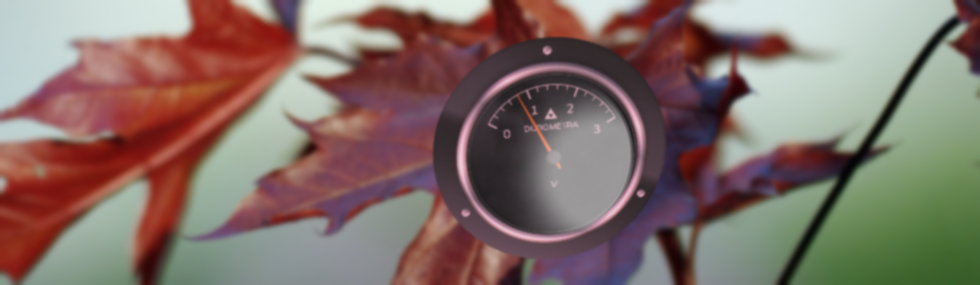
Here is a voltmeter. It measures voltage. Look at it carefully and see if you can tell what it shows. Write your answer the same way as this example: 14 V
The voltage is 0.8 V
